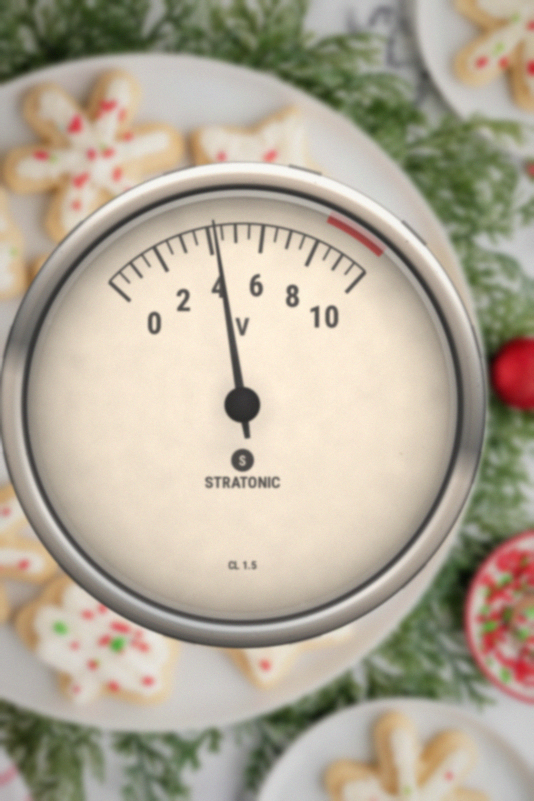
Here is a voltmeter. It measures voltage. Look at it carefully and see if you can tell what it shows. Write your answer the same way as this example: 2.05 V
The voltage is 4.25 V
